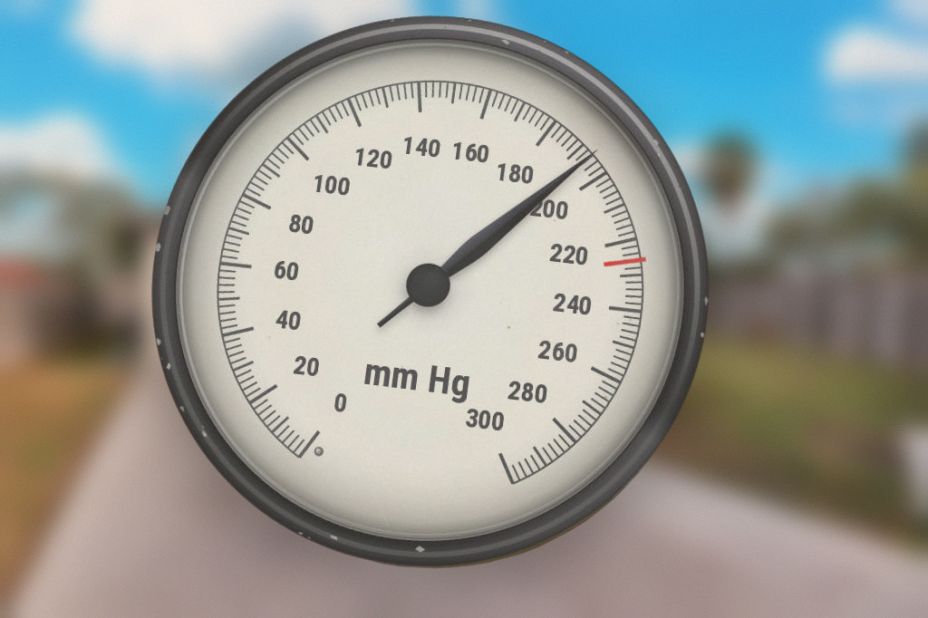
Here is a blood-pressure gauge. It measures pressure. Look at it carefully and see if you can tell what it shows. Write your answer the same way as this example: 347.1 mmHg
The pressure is 194 mmHg
